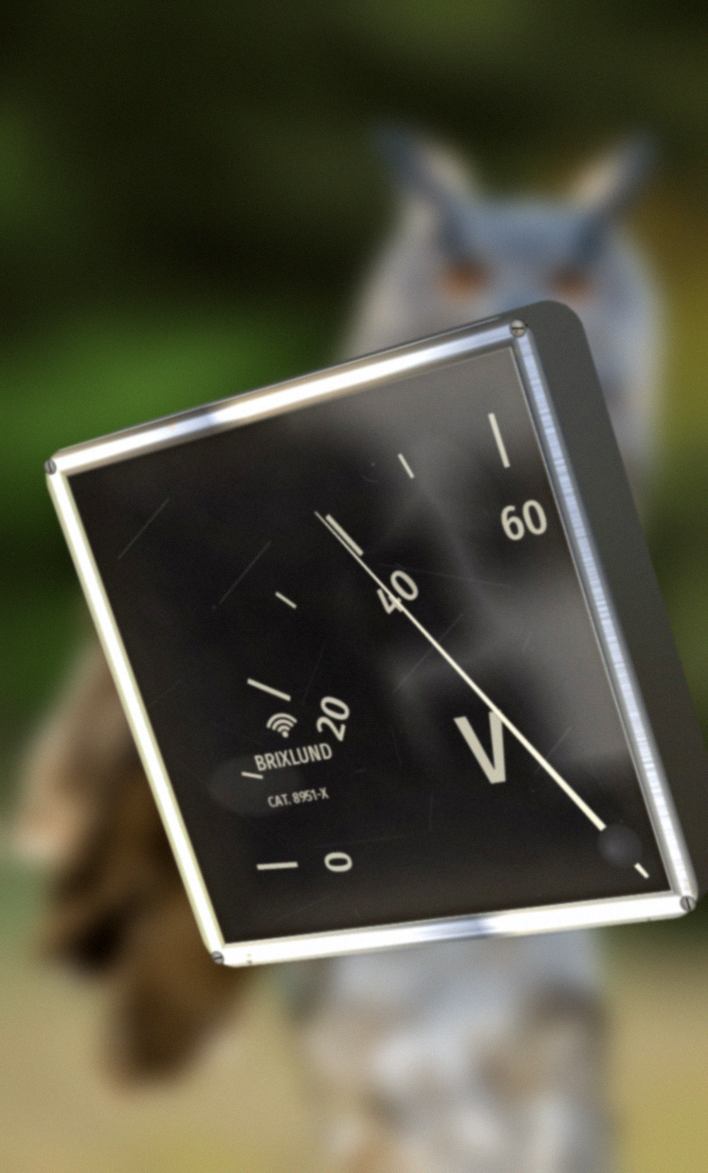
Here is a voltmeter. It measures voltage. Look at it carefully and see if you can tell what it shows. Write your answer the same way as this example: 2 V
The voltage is 40 V
